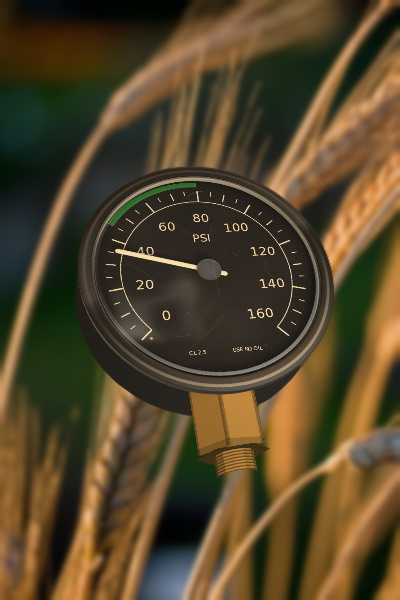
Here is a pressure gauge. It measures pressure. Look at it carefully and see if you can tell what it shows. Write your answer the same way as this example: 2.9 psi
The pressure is 35 psi
